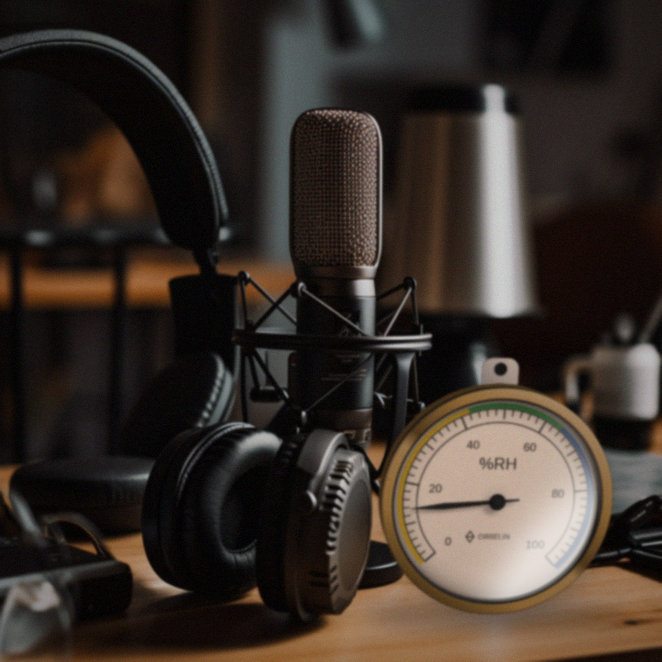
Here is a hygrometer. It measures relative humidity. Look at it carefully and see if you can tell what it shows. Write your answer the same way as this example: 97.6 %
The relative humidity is 14 %
